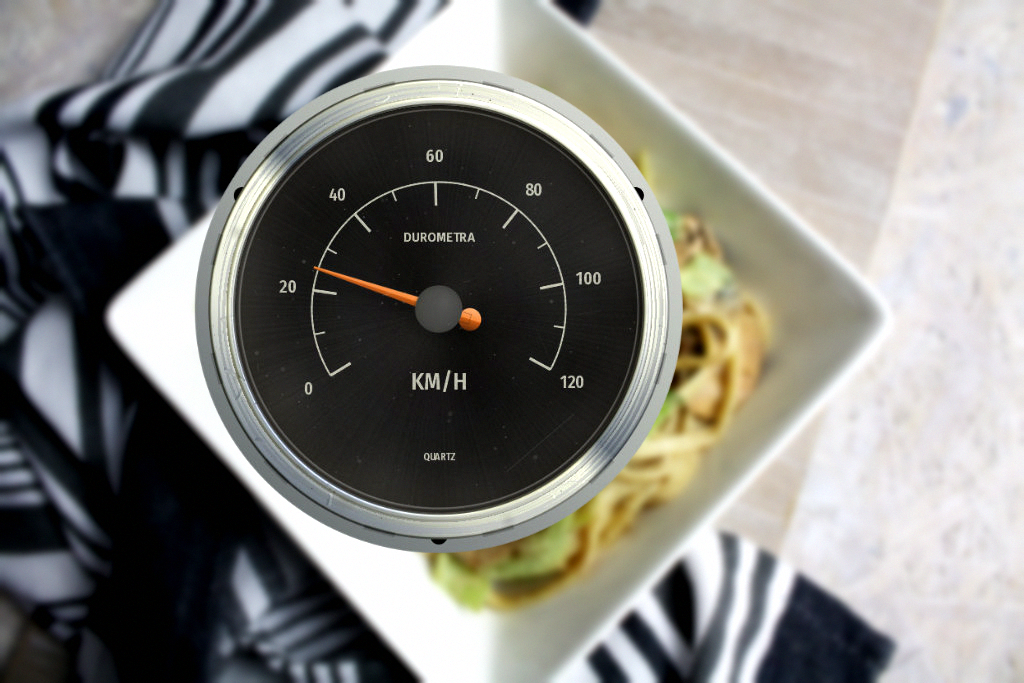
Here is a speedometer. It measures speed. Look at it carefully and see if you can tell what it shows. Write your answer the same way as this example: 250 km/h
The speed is 25 km/h
